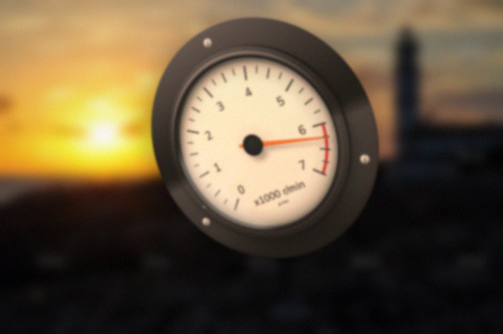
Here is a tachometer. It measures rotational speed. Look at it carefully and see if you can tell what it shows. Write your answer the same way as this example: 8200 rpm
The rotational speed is 6250 rpm
